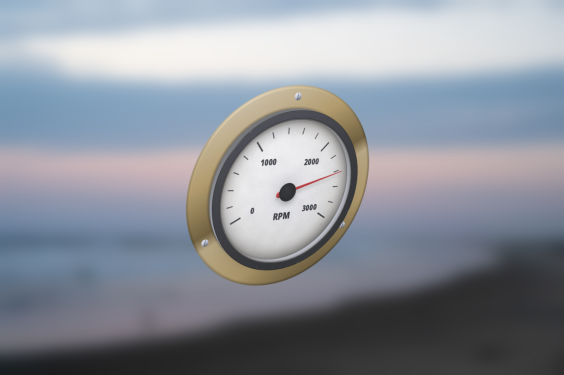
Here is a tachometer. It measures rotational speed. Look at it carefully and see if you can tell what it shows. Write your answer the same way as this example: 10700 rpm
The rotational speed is 2400 rpm
